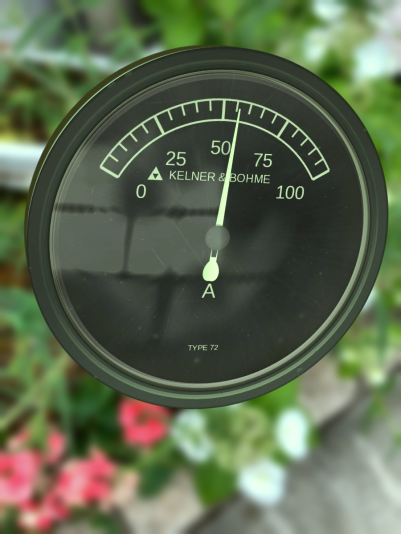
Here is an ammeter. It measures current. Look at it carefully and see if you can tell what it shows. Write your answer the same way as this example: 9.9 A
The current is 55 A
